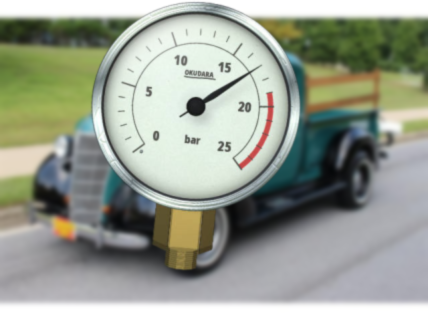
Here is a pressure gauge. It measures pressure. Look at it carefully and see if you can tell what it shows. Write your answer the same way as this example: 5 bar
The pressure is 17 bar
